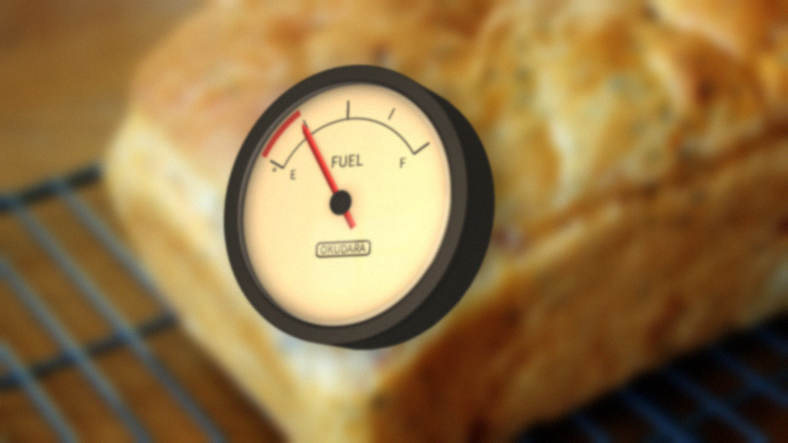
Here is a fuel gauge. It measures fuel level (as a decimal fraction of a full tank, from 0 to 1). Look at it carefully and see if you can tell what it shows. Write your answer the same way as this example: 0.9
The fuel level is 0.25
